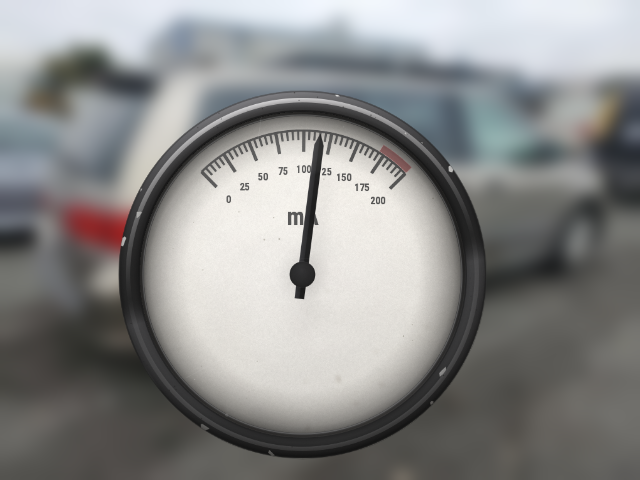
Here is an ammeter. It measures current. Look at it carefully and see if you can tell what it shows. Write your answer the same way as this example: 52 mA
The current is 115 mA
